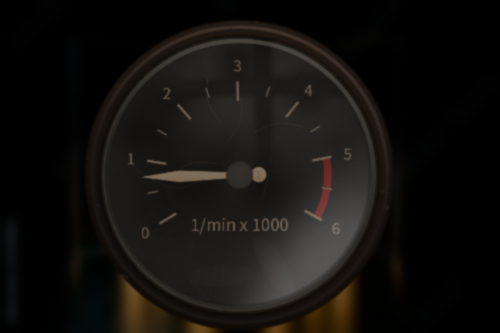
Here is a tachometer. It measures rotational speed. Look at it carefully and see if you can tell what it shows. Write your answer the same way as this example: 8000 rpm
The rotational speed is 750 rpm
